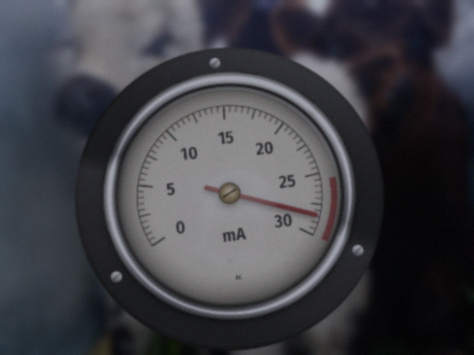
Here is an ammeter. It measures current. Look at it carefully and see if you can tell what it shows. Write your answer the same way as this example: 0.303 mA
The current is 28.5 mA
